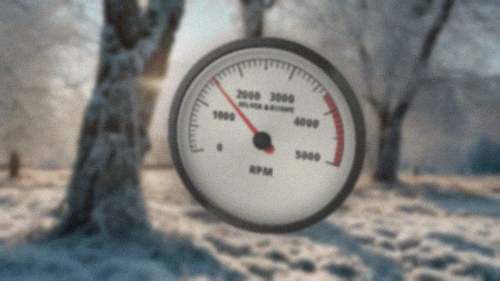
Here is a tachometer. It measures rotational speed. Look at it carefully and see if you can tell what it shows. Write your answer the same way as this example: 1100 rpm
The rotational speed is 1500 rpm
